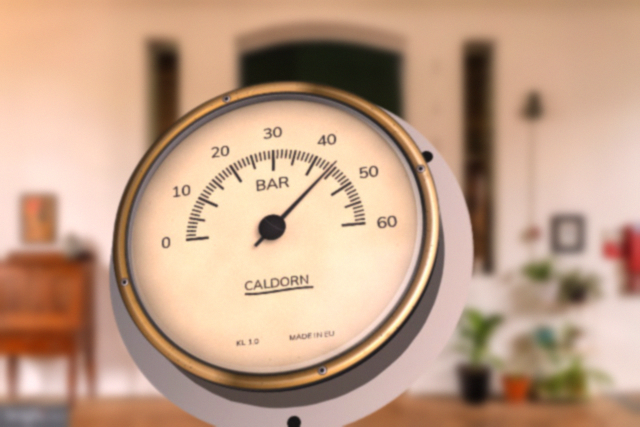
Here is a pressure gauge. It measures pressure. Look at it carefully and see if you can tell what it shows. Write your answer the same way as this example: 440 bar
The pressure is 45 bar
